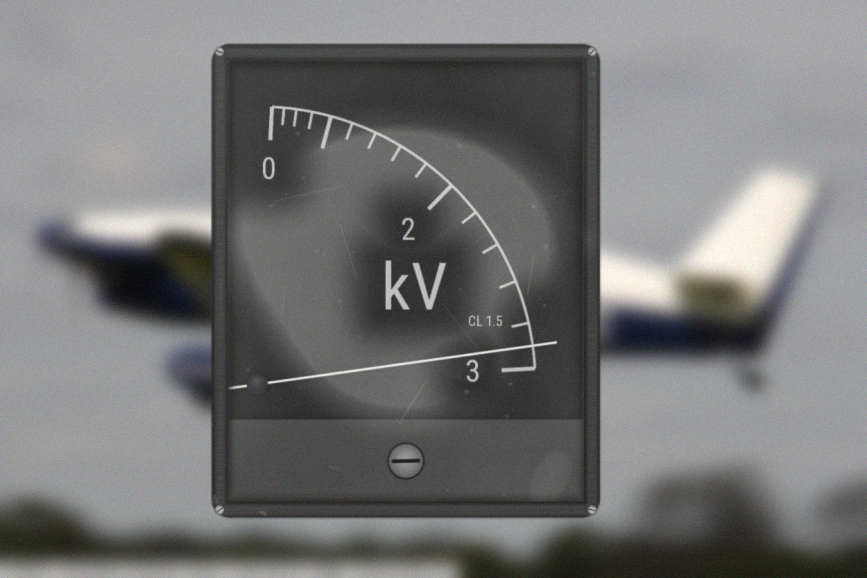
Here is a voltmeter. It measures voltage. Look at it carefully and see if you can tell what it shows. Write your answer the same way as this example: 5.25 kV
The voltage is 2.9 kV
